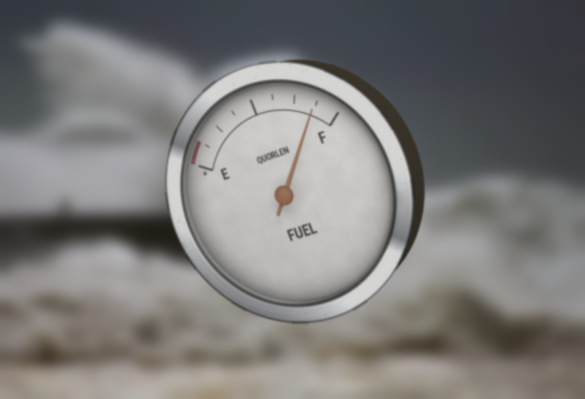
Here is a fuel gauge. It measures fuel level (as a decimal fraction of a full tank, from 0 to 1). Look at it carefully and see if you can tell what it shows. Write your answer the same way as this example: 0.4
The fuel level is 0.875
